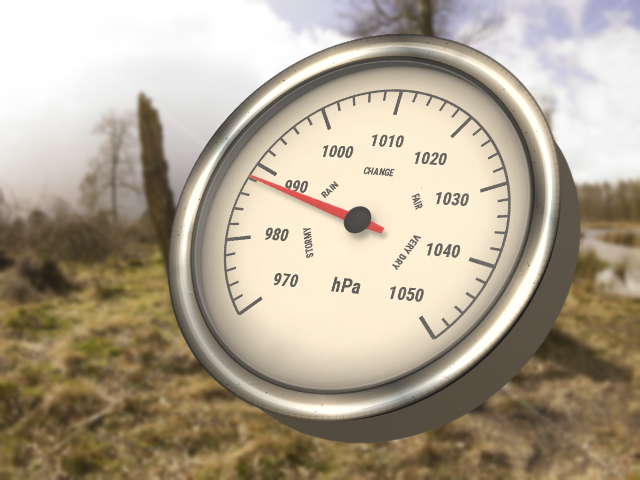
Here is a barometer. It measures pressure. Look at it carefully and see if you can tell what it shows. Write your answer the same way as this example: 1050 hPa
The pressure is 988 hPa
